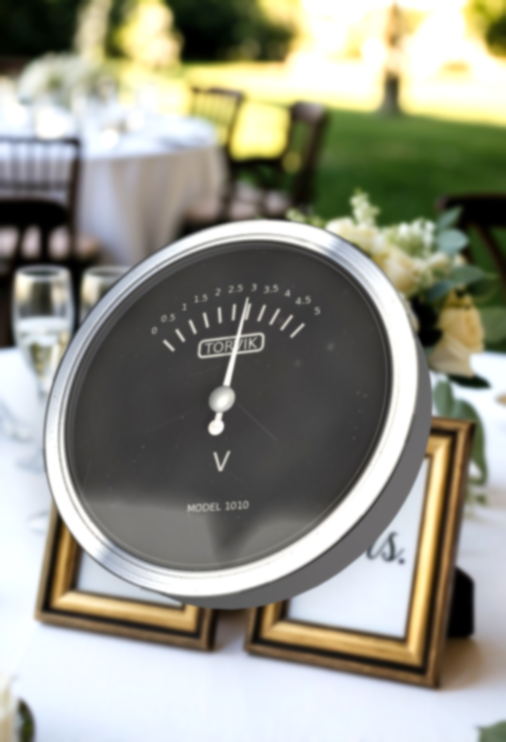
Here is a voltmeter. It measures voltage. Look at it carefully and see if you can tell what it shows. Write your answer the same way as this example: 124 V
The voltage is 3 V
